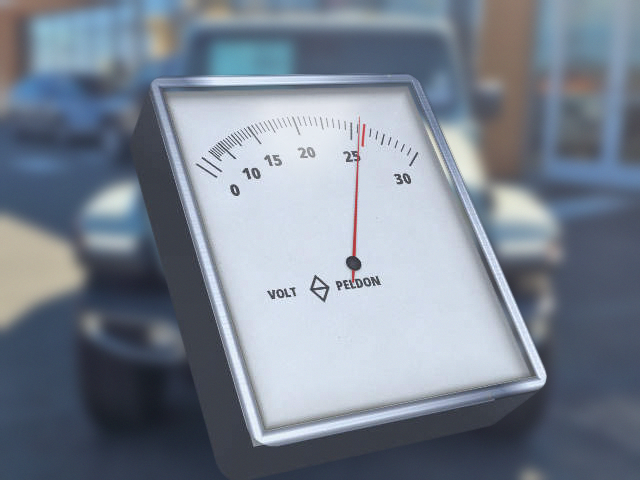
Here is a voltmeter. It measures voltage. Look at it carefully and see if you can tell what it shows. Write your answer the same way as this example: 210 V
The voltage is 25.5 V
